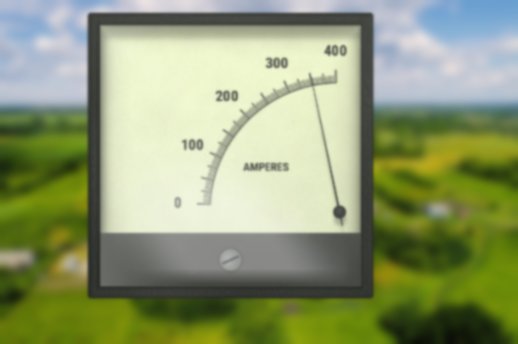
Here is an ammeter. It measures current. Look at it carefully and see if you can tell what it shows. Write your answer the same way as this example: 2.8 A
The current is 350 A
